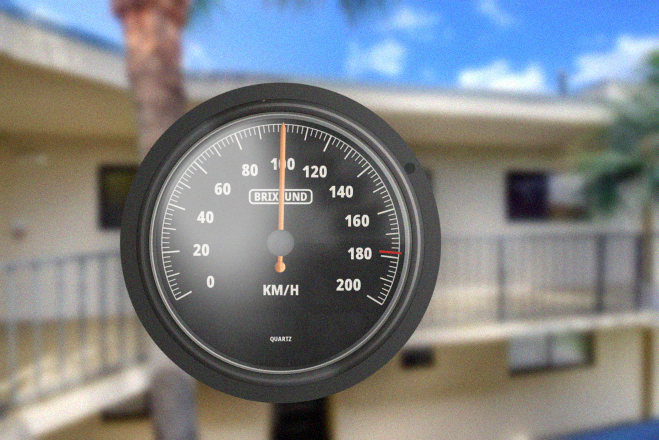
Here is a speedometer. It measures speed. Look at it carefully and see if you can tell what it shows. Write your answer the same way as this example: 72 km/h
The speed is 100 km/h
